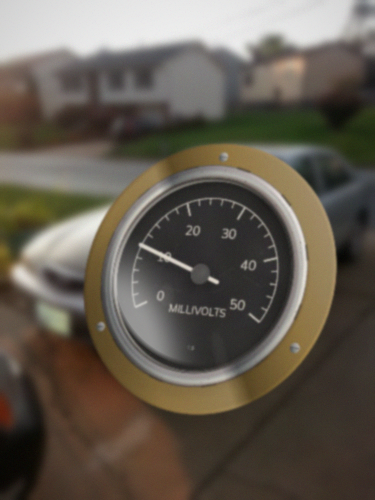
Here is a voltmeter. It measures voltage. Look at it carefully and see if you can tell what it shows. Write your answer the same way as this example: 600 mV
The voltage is 10 mV
